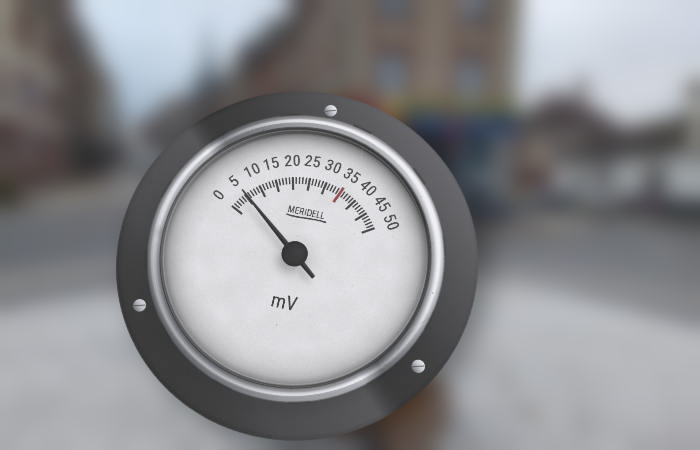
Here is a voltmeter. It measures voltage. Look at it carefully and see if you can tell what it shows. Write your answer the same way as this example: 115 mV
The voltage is 5 mV
